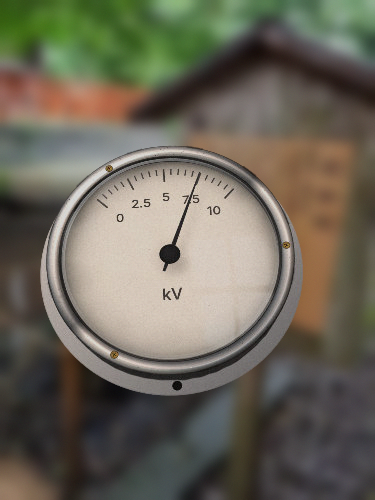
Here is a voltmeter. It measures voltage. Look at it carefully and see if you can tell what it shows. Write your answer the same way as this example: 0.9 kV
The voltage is 7.5 kV
